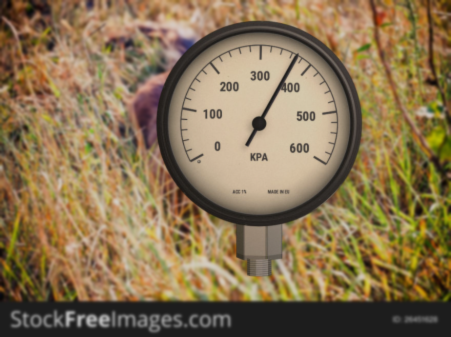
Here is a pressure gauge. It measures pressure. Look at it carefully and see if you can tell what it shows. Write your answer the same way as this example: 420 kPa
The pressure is 370 kPa
